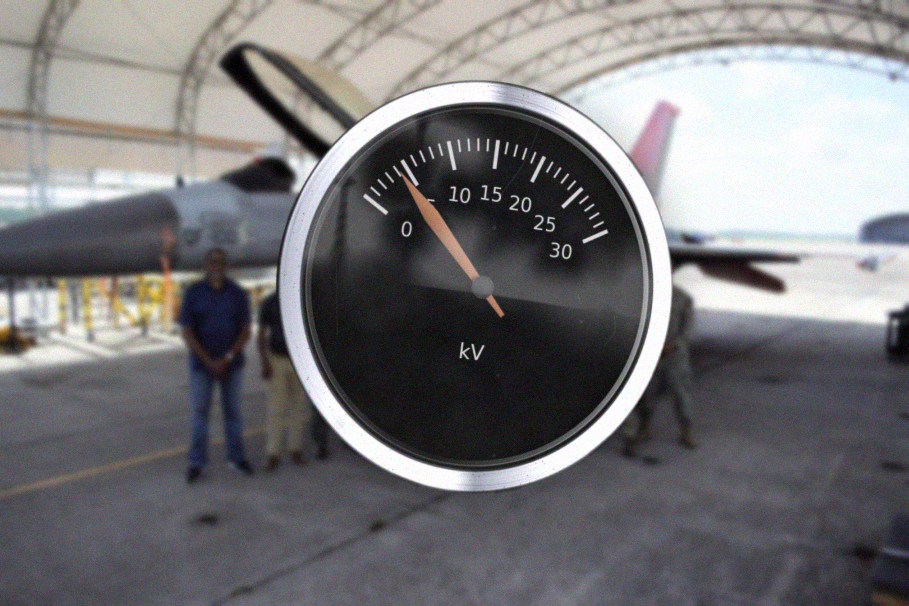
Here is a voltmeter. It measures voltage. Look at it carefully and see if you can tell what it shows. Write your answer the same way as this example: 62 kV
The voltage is 4 kV
